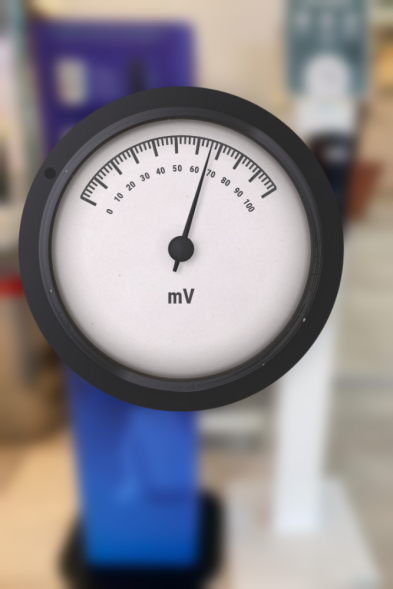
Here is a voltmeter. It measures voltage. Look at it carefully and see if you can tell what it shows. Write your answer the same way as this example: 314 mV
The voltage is 66 mV
